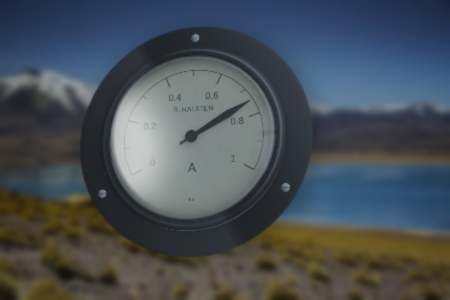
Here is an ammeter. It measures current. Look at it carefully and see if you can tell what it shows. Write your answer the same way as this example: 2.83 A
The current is 0.75 A
